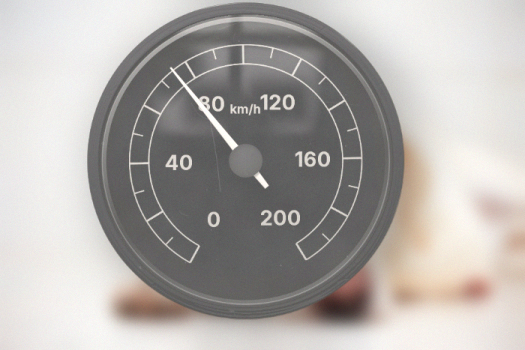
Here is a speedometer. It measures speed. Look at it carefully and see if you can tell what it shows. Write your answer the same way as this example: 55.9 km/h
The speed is 75 km/h
